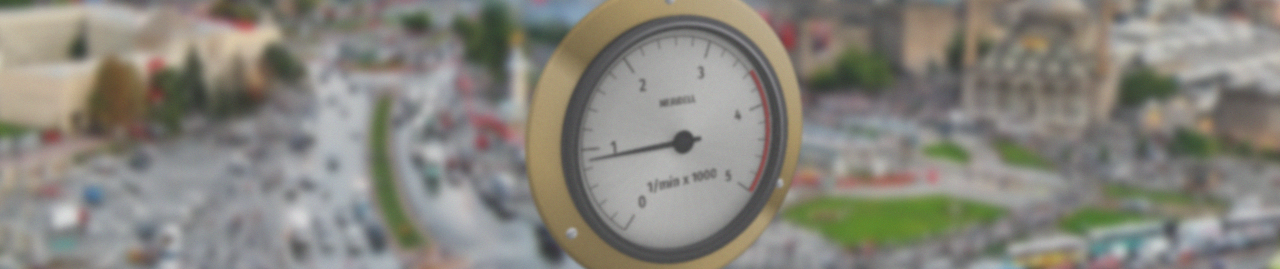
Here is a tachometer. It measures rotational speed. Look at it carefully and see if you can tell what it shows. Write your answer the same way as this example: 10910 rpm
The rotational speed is 900 rpm
